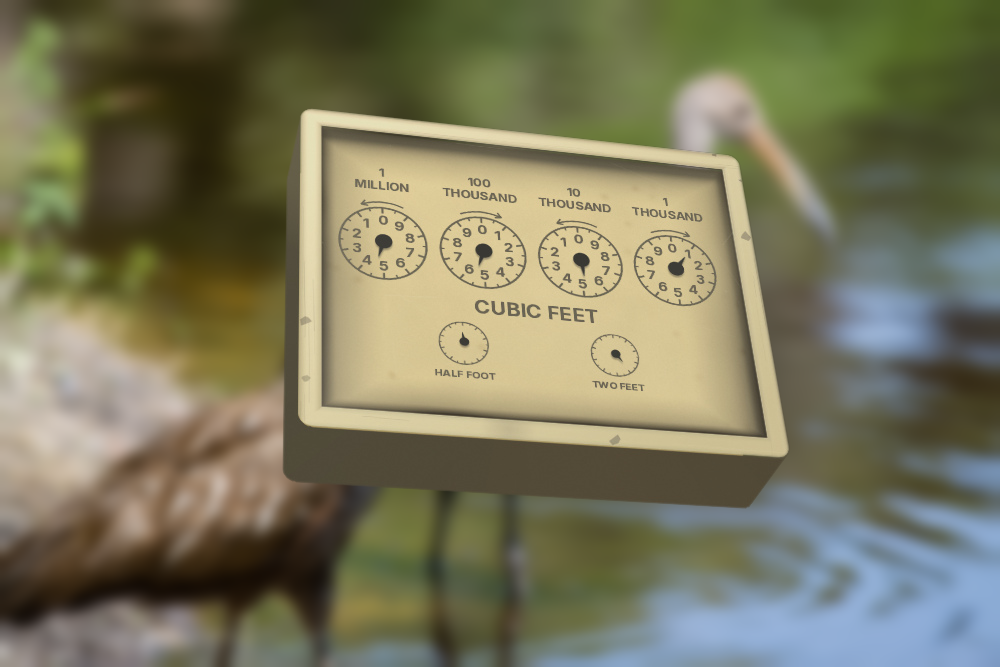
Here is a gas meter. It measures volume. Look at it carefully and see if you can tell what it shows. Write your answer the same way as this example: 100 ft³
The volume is 455100 ft³
